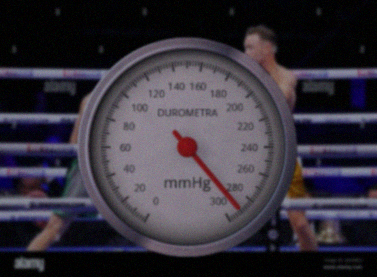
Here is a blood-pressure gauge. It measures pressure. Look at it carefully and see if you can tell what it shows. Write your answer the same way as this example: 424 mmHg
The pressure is 290 mmHg
